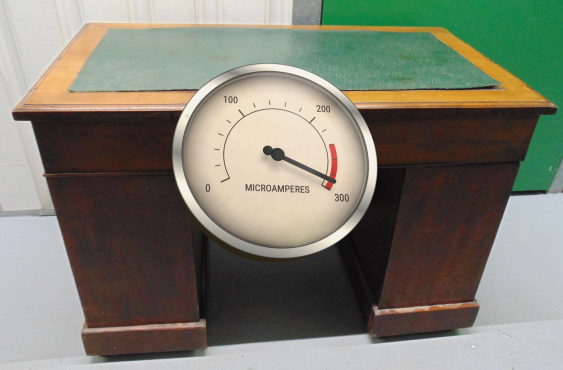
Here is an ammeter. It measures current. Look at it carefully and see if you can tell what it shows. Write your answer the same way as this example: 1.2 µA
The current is 290 µA
